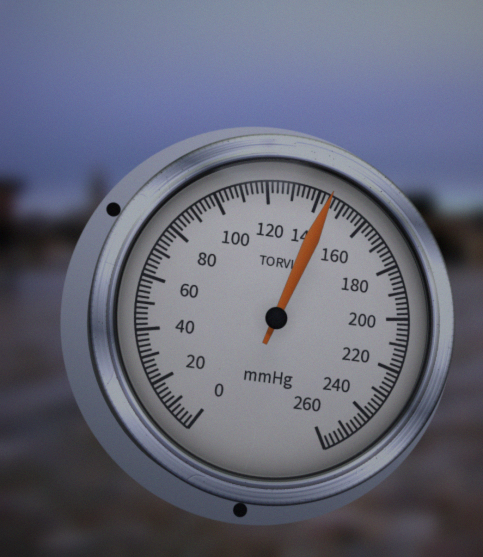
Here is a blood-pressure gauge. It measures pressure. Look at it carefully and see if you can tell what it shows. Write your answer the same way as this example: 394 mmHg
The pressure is 144 mmHg
